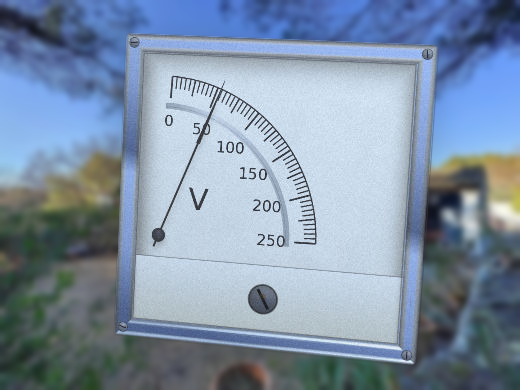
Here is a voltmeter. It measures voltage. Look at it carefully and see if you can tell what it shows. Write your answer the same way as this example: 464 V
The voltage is 55 V
